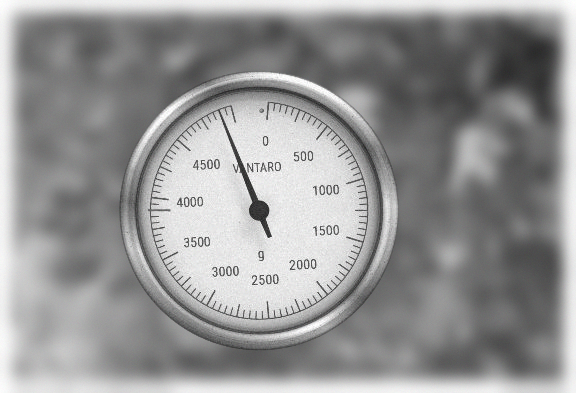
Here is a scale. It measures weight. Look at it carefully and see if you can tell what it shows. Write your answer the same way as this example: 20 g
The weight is 4900 g
